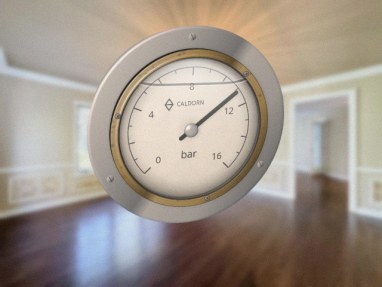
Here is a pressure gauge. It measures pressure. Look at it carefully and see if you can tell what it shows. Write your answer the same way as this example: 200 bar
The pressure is 11 bar
